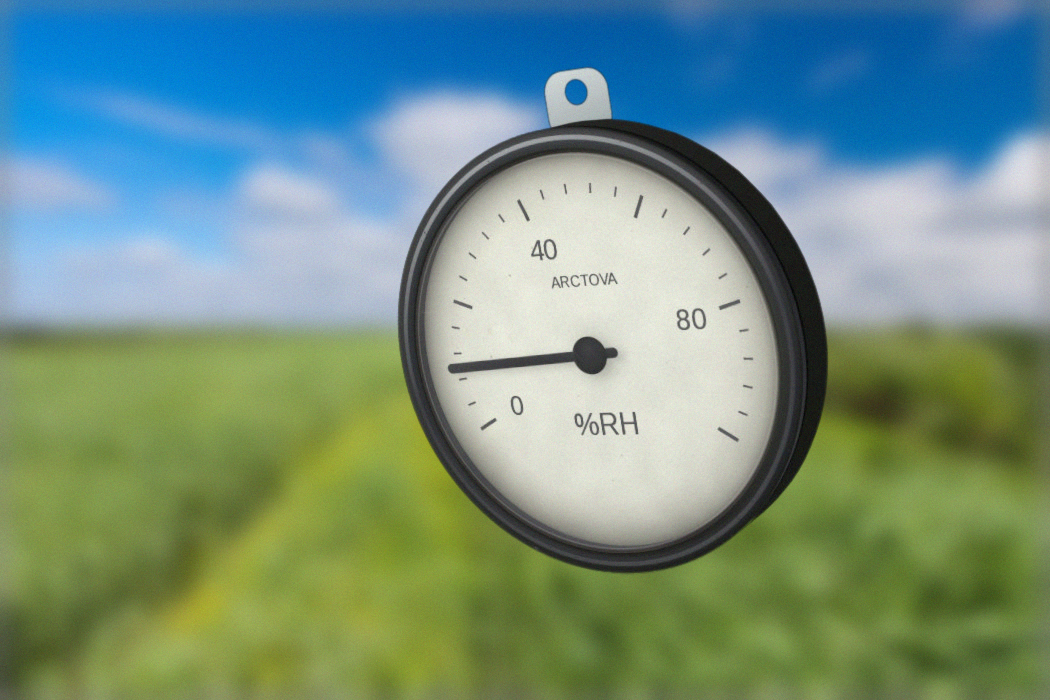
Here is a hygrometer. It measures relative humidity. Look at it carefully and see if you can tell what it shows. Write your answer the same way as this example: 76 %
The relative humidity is 10 %
